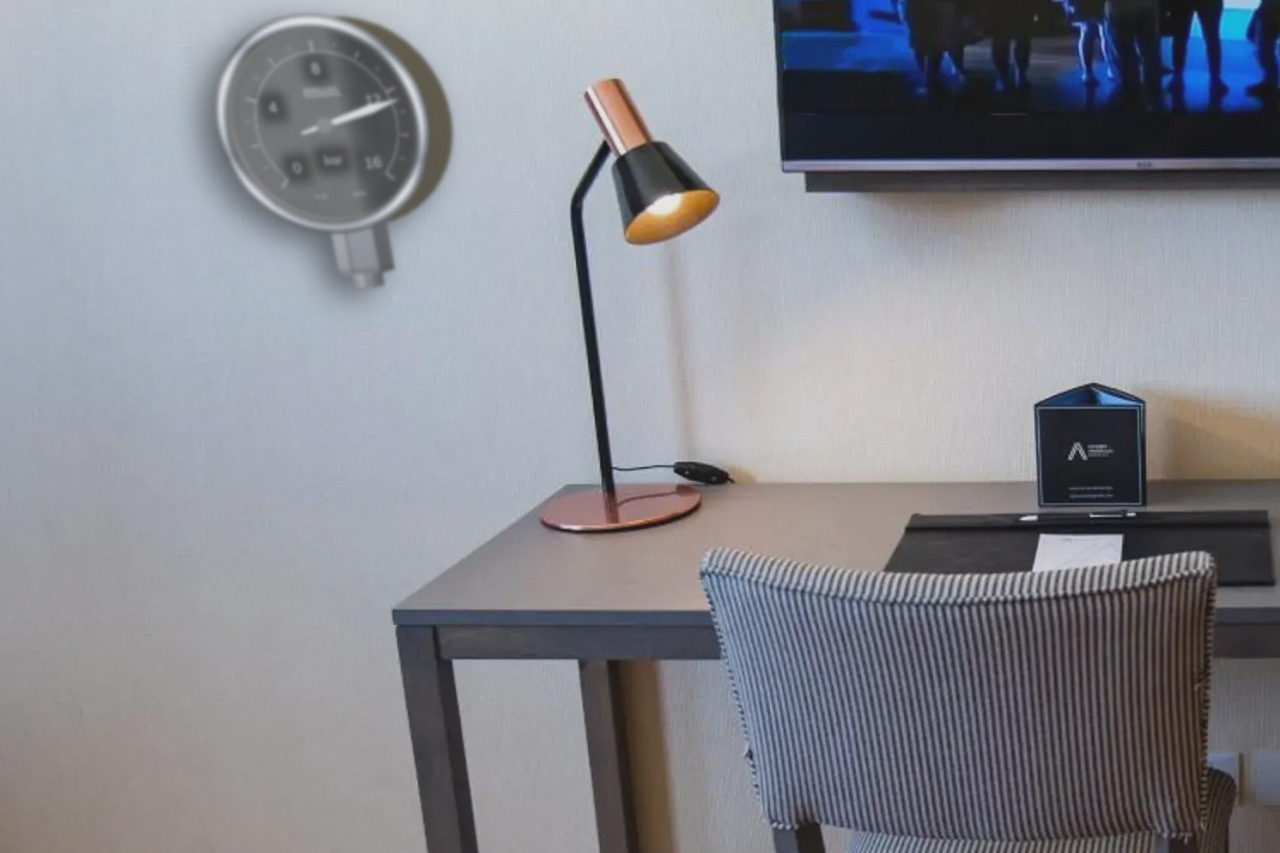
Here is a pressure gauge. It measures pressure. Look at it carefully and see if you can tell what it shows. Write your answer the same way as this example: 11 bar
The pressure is 12.5 bar
